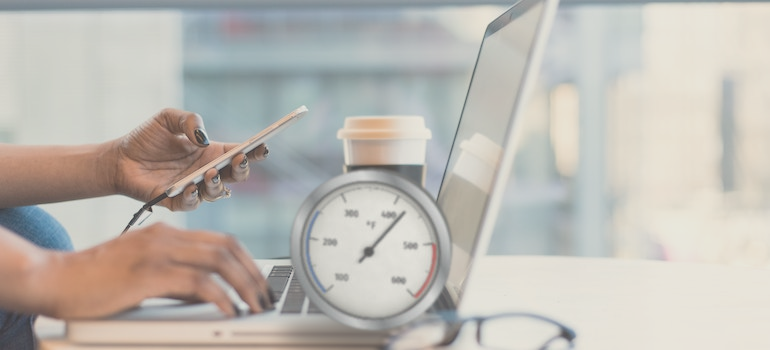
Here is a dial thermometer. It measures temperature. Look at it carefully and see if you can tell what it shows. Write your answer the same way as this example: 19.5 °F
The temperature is 425 °F
